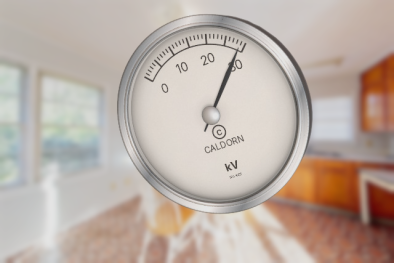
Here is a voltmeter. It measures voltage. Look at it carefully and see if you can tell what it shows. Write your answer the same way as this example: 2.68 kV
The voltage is 29 kV
